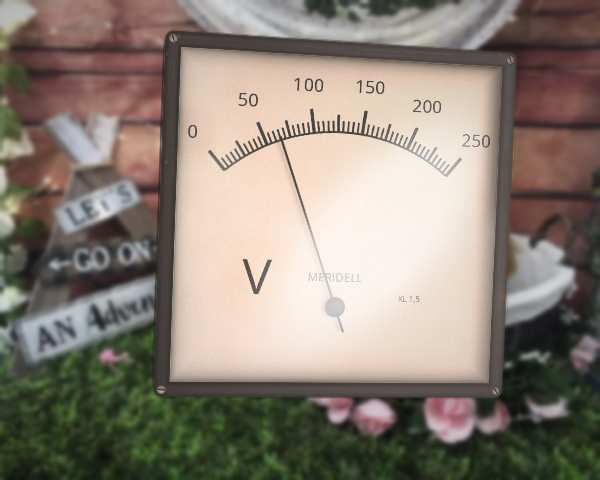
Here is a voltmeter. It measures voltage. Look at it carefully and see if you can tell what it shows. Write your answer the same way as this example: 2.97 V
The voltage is 65 V
